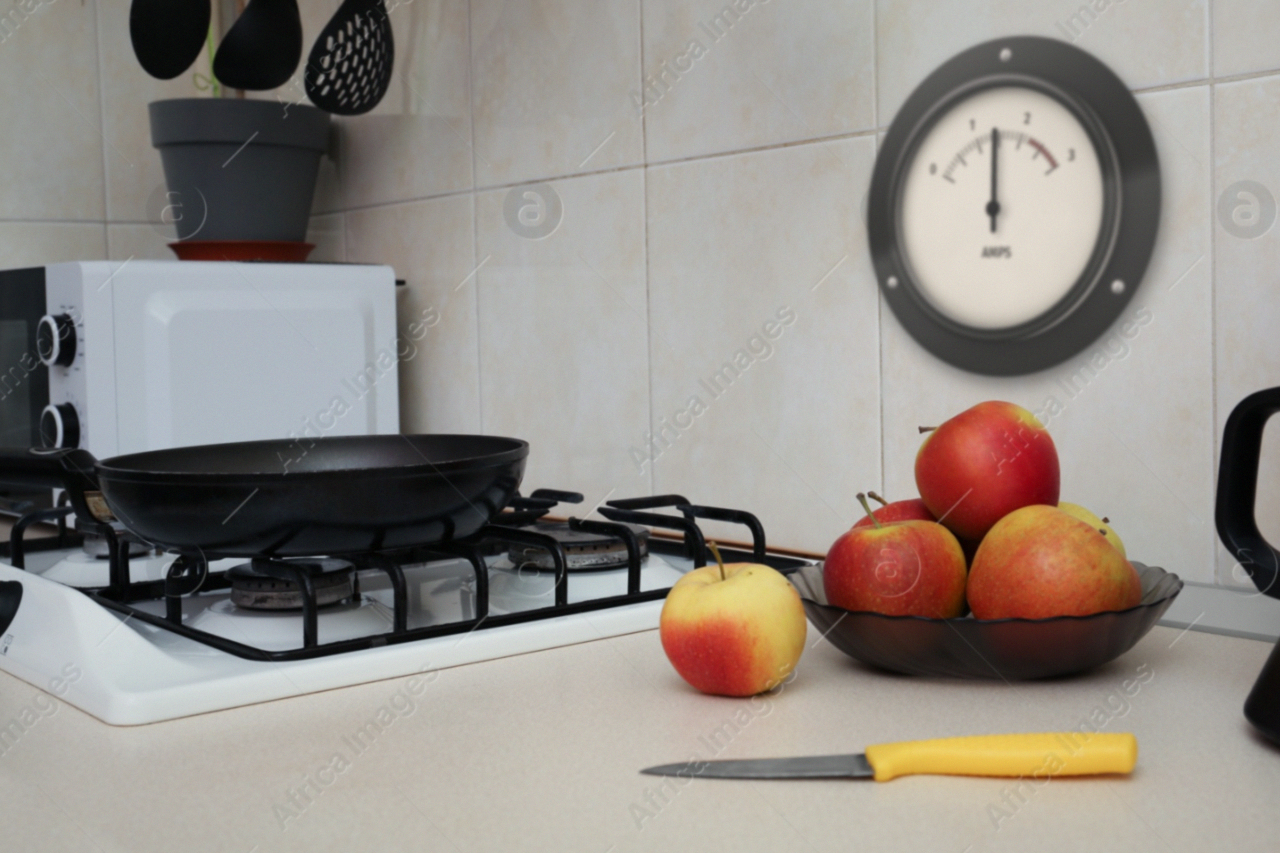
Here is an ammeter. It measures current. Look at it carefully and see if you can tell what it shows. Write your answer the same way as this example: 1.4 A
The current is 1.5 A
